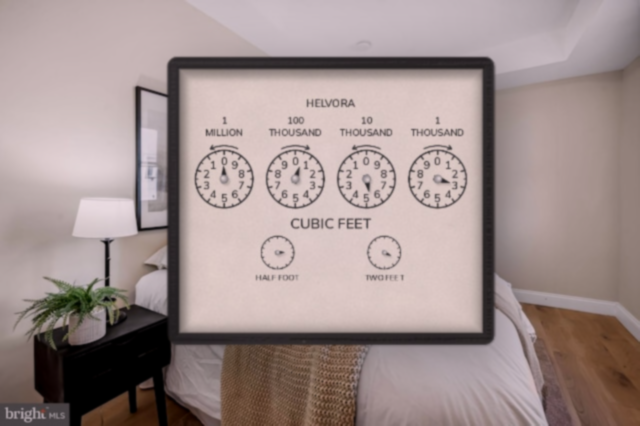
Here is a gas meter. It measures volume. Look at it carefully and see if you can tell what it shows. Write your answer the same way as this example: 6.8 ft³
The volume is 5300 ft³
